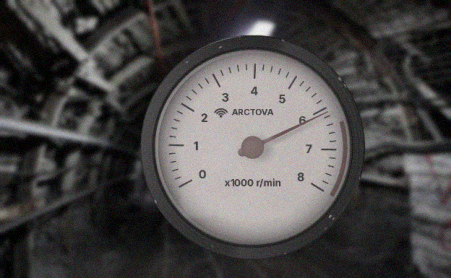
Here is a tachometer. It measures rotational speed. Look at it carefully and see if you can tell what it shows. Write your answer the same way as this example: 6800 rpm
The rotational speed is 6100 rpm
